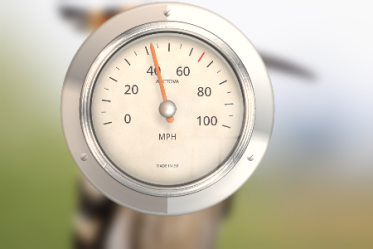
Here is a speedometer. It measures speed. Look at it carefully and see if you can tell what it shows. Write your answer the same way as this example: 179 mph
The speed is 42.5 mph
